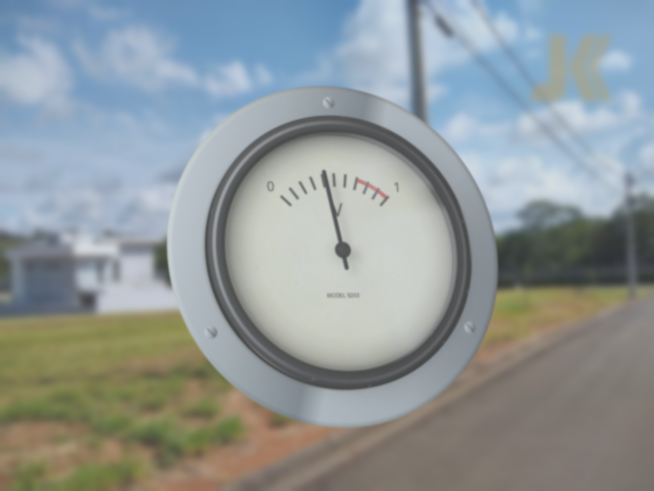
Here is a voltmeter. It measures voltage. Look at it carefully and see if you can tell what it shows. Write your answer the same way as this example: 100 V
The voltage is 0.4 V
